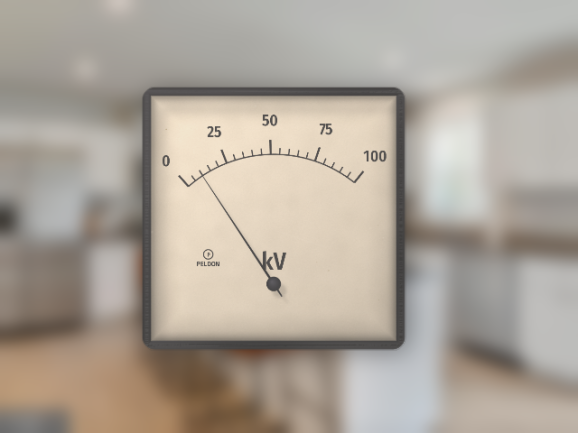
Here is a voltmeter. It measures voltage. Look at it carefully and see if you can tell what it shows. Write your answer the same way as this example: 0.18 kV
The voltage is 10 kV
